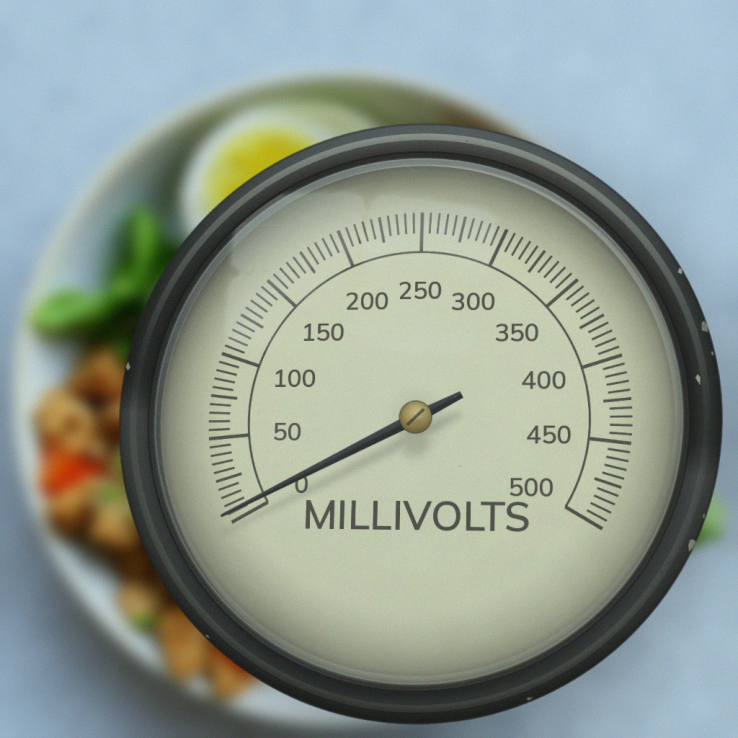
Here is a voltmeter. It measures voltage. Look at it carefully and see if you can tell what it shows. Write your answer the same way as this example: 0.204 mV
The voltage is 5 mV
